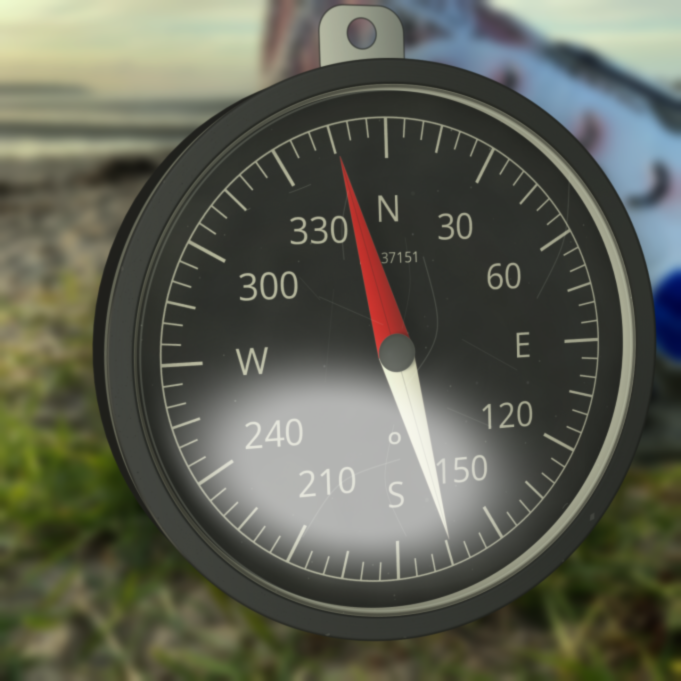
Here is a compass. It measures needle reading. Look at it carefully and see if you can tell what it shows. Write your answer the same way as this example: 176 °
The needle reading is 345 °
